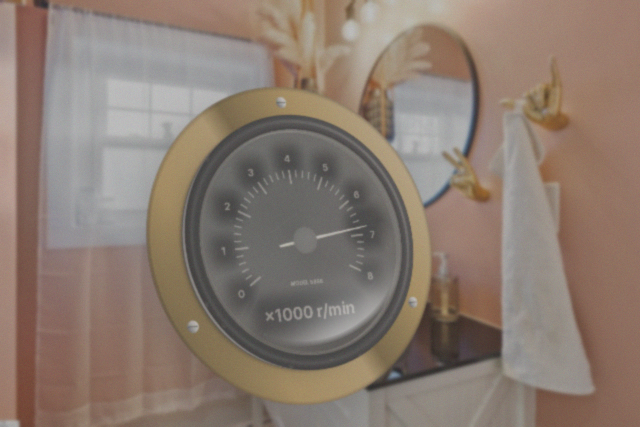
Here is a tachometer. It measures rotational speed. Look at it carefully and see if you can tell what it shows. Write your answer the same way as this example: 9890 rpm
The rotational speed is 6800 rpm
